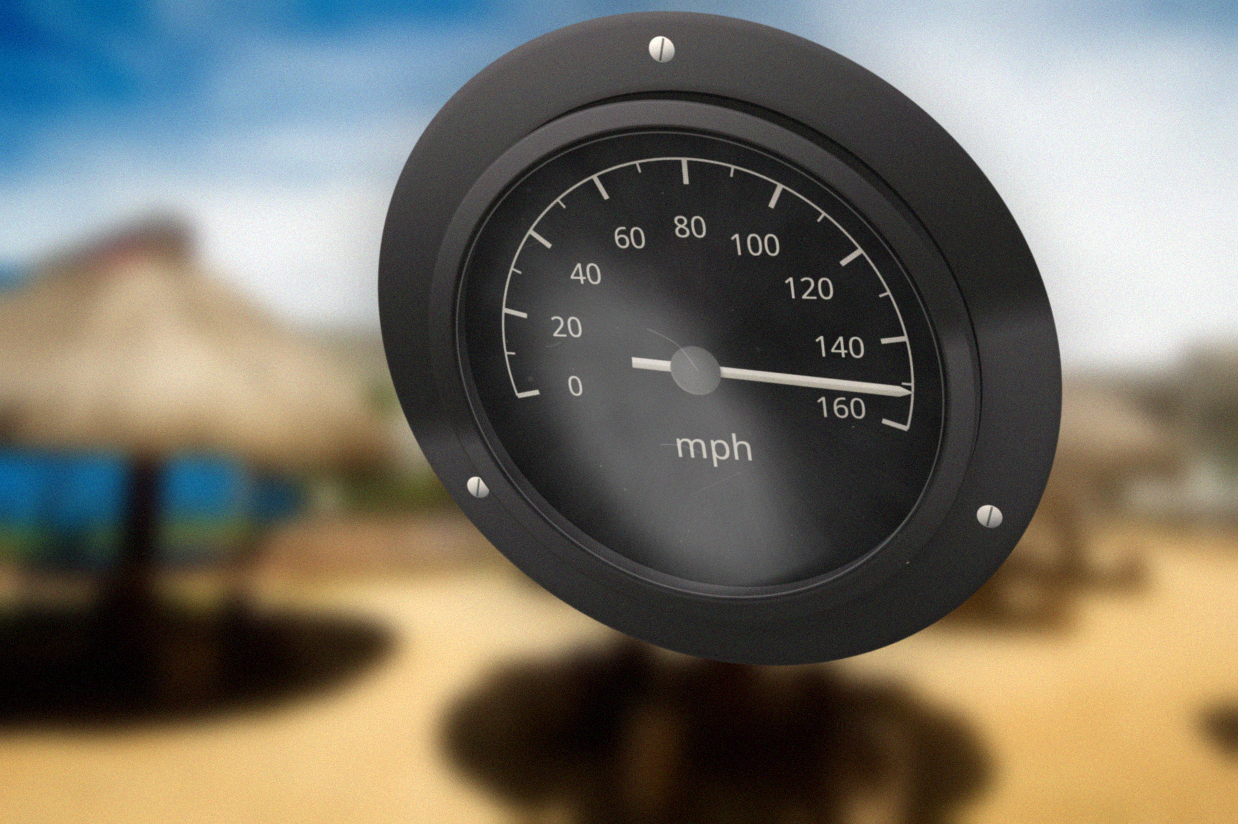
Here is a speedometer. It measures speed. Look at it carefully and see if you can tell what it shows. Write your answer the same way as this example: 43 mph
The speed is 150 mph
